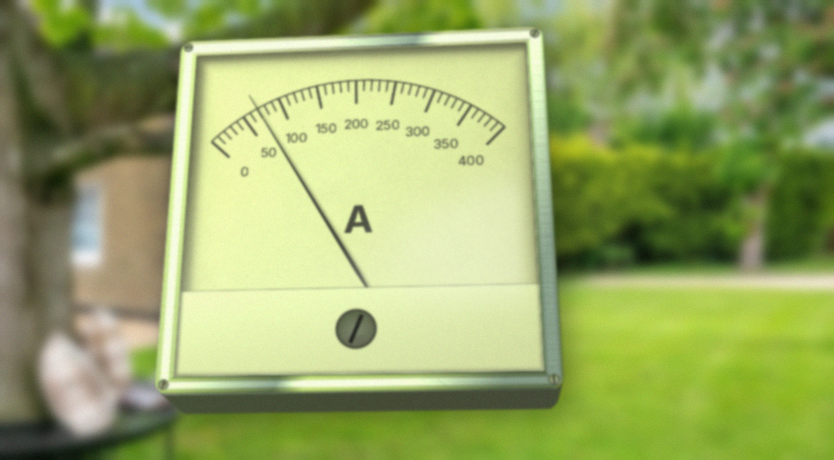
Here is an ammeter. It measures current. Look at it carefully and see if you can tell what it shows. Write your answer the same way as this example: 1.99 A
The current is 70 A
